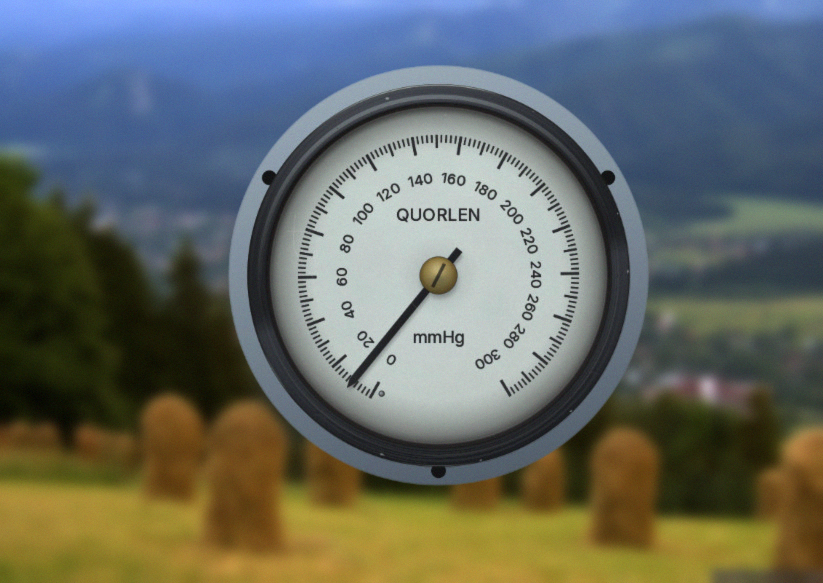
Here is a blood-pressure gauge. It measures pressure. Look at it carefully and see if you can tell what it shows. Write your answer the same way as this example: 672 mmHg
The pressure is 10 mmHg
